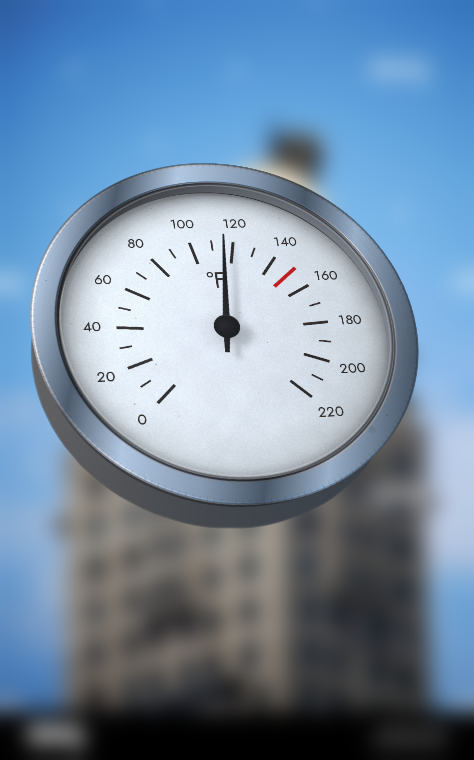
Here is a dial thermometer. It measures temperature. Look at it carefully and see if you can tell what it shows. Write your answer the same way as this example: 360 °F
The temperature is 115 °F
